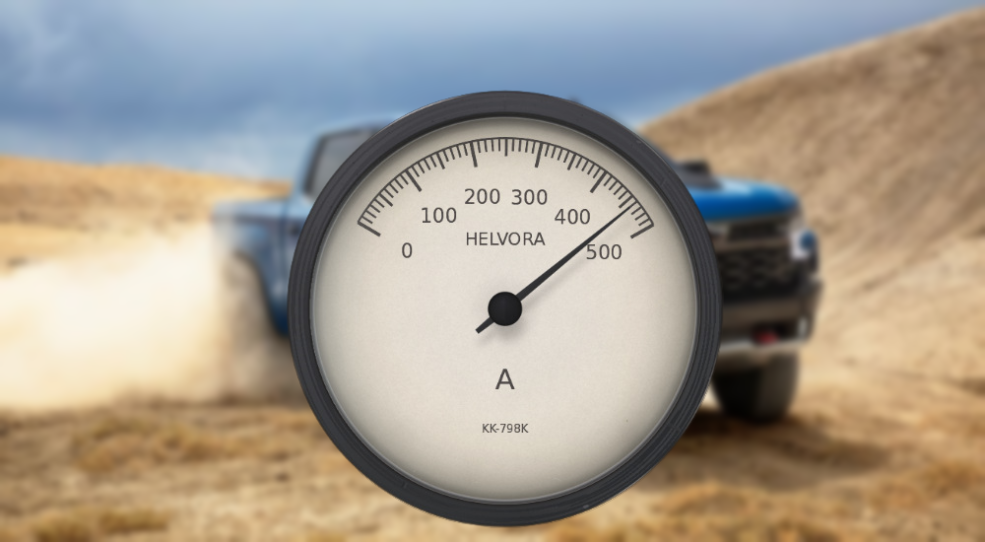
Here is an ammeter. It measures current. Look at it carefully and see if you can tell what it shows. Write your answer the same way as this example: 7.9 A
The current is 460 A
